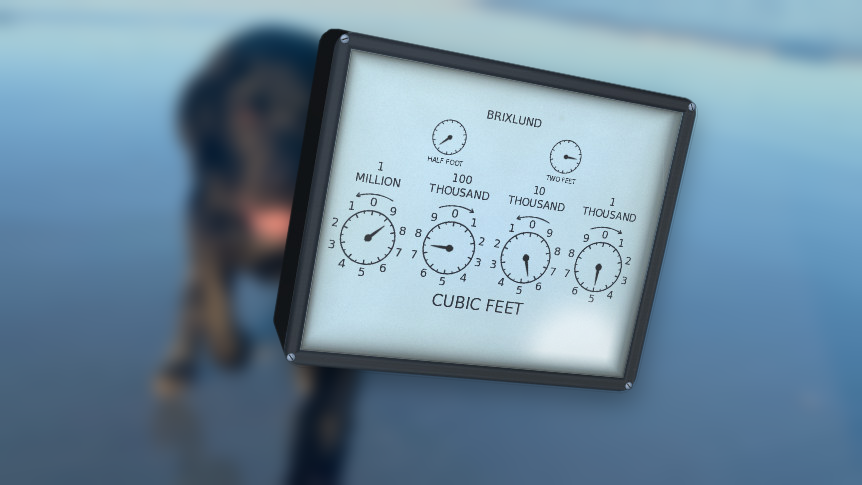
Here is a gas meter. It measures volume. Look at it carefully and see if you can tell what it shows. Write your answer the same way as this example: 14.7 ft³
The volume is 875500 ft³
